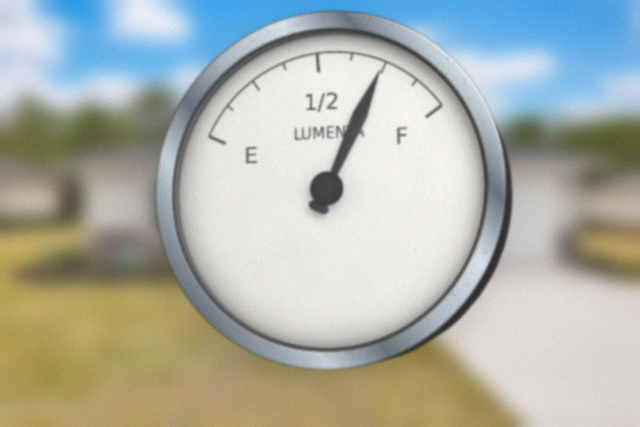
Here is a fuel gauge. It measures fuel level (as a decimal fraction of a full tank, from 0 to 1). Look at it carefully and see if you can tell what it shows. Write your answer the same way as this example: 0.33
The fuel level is 0.75
